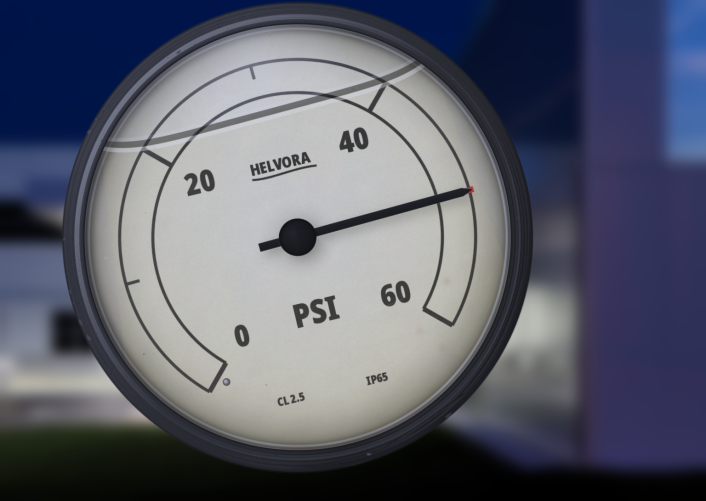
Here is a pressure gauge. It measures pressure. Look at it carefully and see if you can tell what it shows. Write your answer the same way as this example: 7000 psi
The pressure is 50 psi
